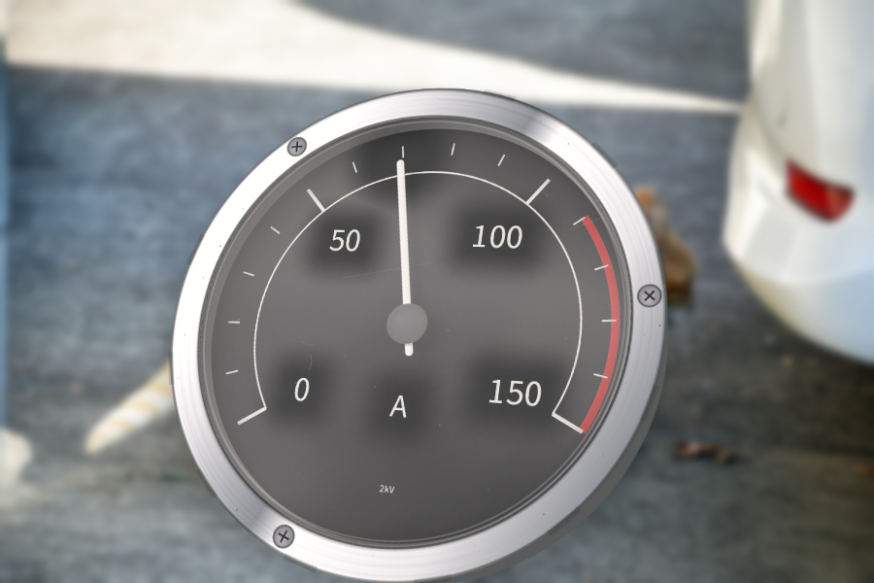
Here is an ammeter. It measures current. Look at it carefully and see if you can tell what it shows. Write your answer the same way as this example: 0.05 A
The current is 70 A
